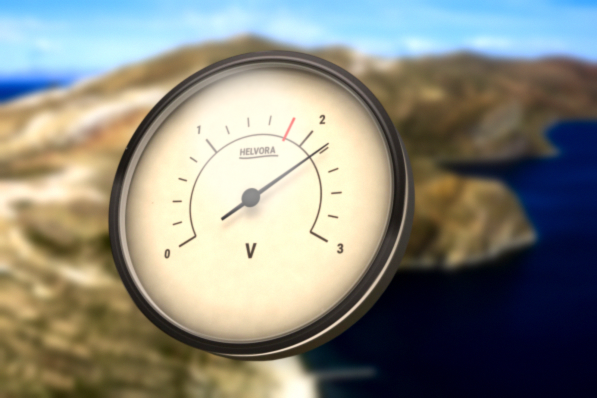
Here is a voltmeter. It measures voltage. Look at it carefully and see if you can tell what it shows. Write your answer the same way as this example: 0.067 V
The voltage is 2.2 V
